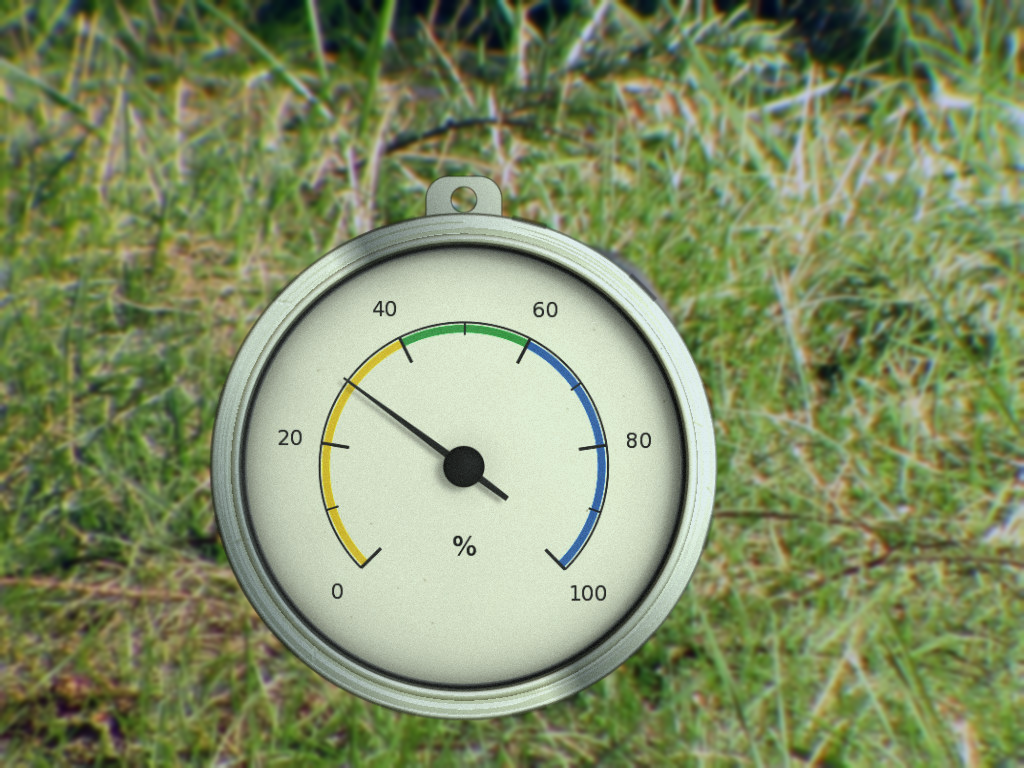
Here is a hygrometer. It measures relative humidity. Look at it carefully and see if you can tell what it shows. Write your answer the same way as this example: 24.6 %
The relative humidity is 30 %
